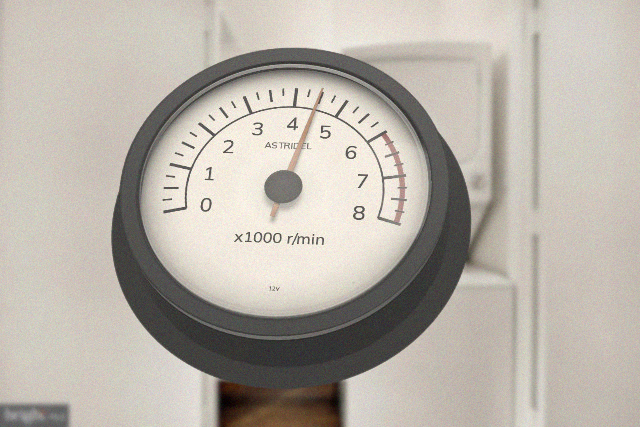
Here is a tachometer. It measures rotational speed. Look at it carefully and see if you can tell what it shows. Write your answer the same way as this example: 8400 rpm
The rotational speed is 4500 rpm
